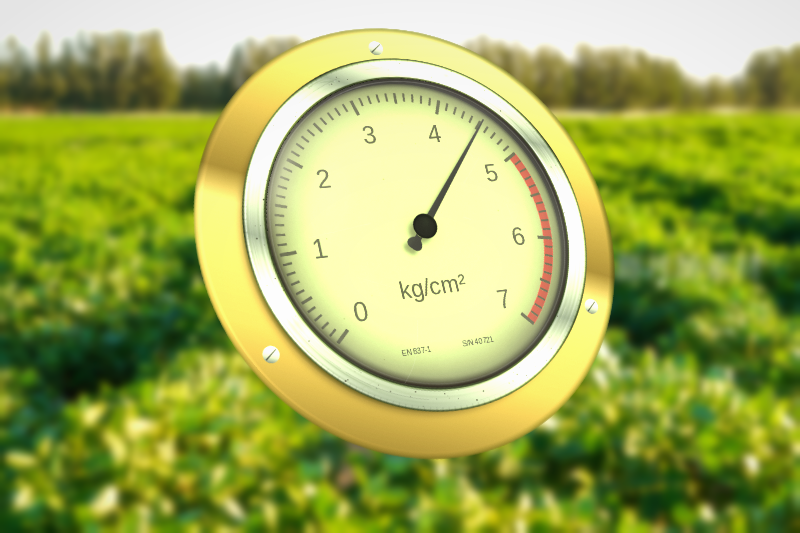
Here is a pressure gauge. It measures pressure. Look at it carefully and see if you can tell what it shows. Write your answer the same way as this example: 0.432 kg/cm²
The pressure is 4.5 kg/cm²
